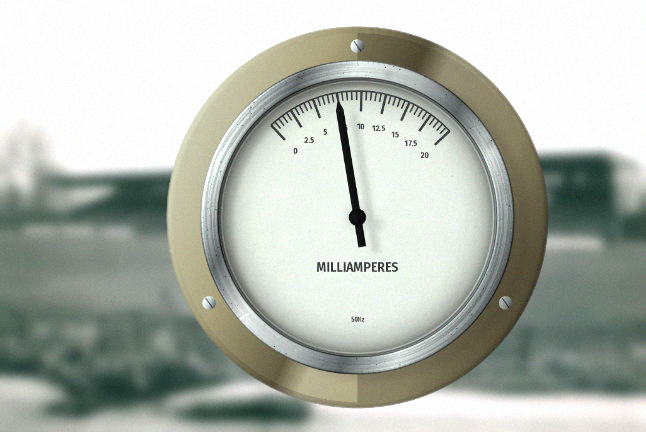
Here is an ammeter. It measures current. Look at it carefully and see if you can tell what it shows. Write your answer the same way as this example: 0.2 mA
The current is 7.5 mA
